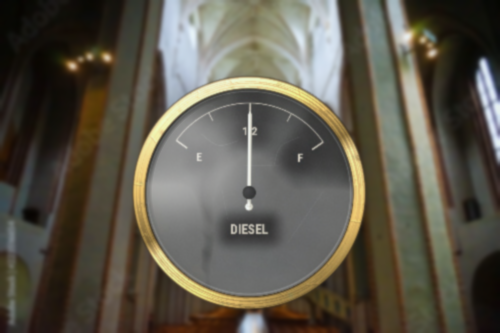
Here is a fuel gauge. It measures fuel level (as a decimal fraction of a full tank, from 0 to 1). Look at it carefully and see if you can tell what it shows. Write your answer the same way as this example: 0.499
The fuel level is 0.5
